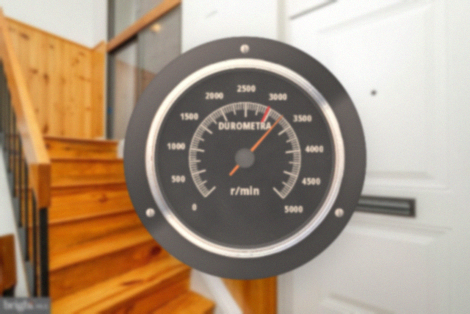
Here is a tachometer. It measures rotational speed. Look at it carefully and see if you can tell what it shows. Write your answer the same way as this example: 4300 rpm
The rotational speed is 3250 rpm
